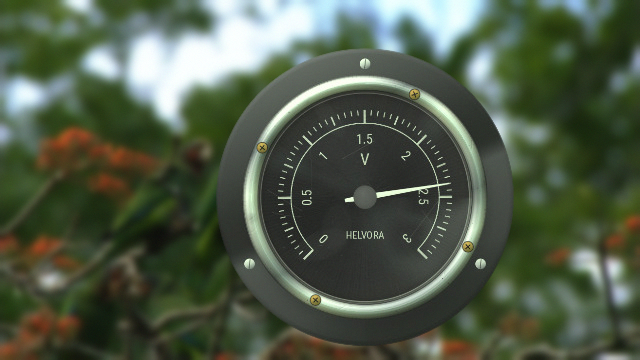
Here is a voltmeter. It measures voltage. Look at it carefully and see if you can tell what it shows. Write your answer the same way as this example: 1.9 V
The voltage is 2.4 V
